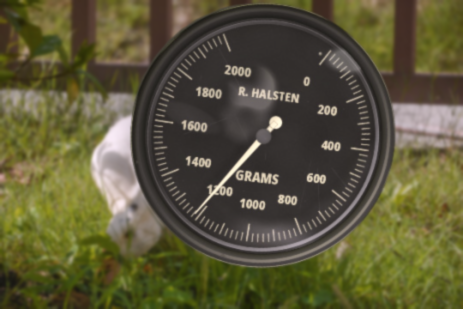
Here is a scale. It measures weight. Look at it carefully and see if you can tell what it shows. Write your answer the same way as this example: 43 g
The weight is 1220 g
